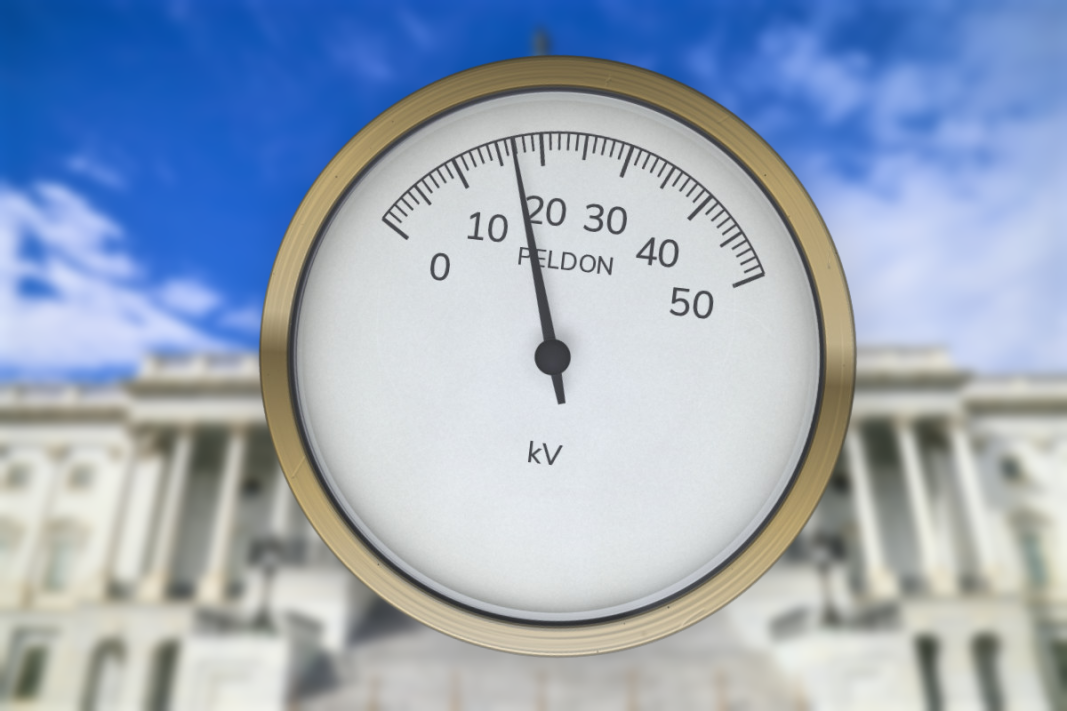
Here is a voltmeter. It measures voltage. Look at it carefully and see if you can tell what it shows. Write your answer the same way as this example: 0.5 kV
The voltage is 17 kV
